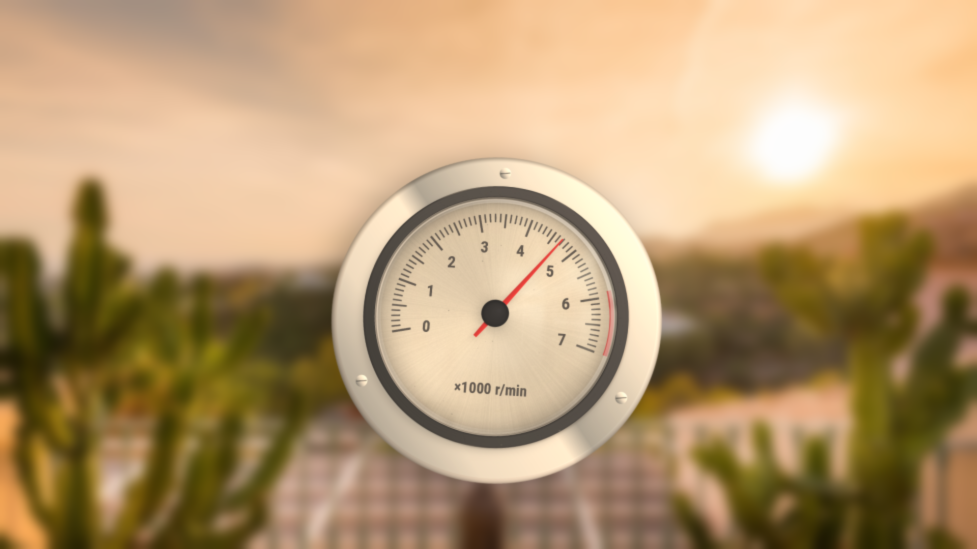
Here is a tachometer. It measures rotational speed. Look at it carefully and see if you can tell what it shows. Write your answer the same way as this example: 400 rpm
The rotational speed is 4700 rpm
